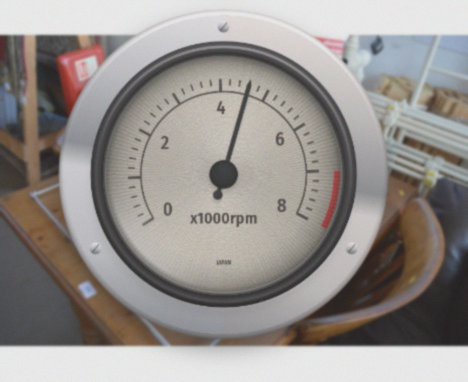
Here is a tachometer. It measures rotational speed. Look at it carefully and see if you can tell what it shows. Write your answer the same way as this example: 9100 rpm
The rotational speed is 4600 rpm
